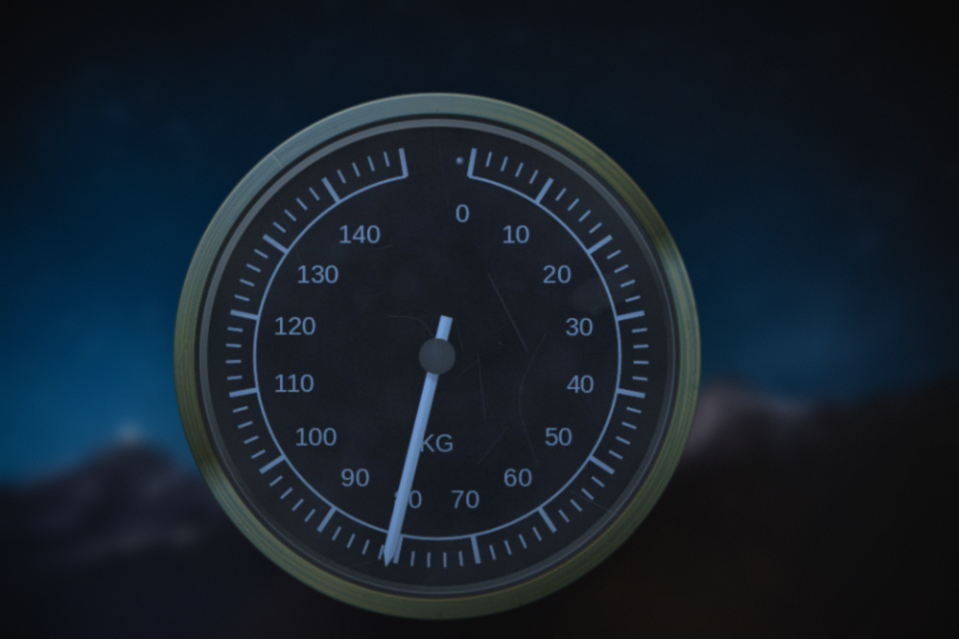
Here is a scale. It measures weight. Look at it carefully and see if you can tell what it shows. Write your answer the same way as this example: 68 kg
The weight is 81 kg
